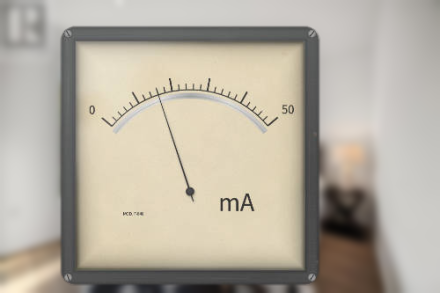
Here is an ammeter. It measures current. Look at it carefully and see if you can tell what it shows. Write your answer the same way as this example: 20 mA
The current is 16 mA
